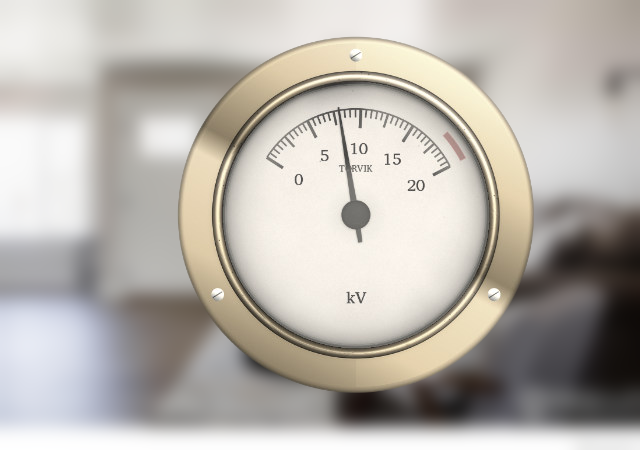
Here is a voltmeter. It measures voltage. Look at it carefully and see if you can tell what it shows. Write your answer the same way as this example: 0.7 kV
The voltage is 8 kV
